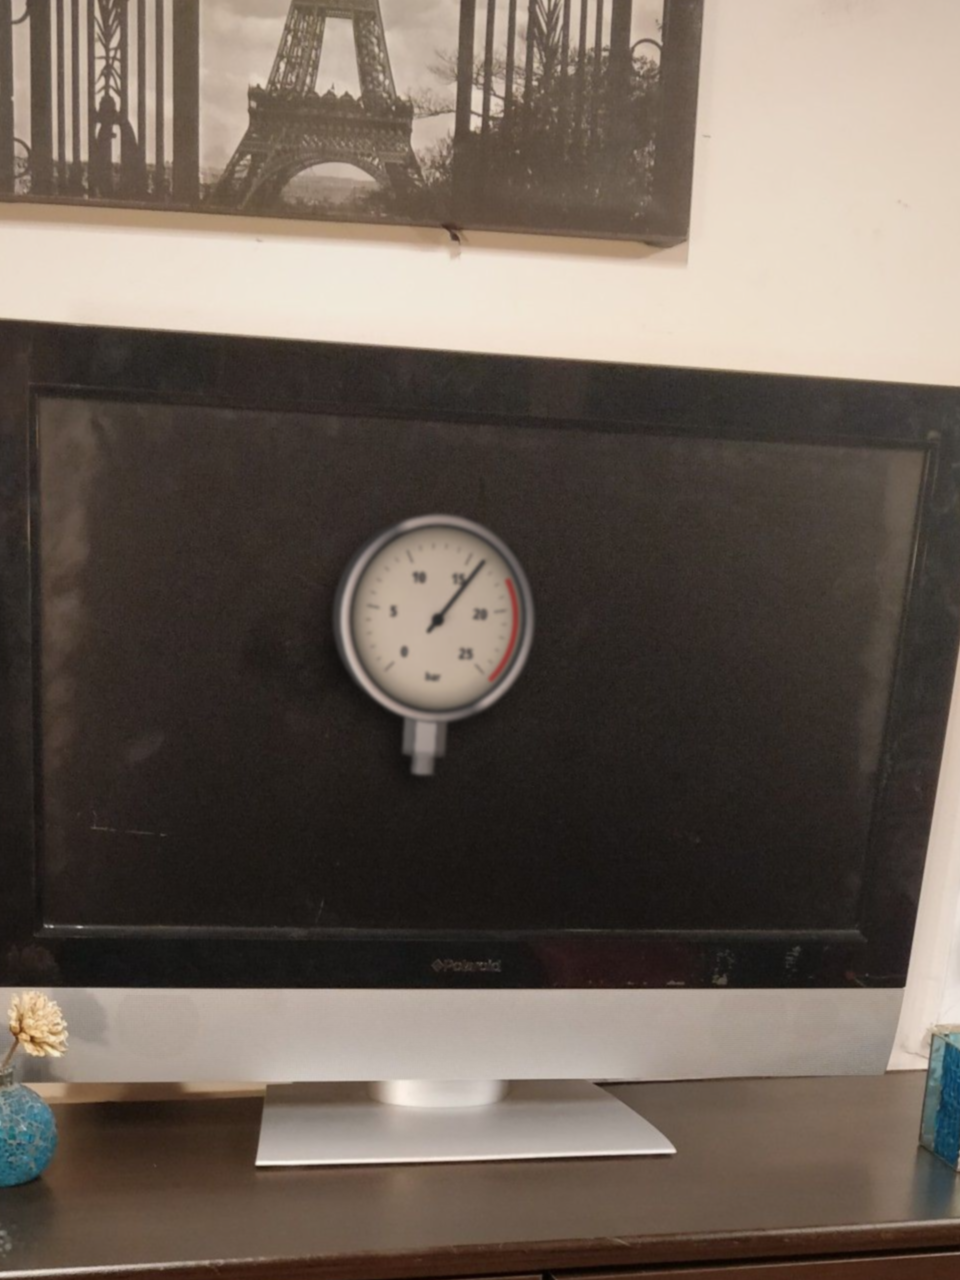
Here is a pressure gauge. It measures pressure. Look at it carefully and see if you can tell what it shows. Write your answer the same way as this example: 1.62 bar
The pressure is 16 bar
